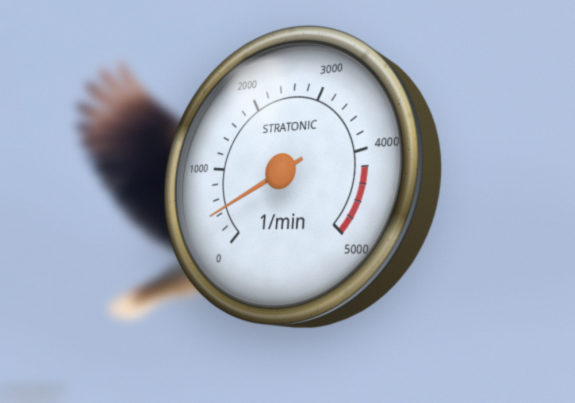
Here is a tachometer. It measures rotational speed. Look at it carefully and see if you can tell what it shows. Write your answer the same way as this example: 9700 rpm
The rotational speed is 400 rpm
